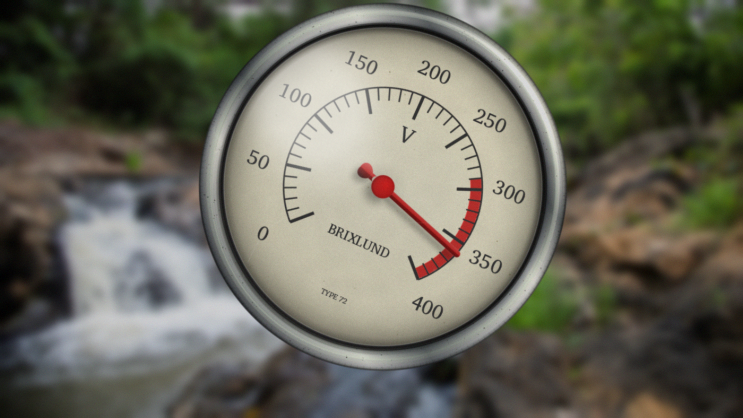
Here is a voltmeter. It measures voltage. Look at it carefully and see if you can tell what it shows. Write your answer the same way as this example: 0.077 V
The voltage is 360 V
